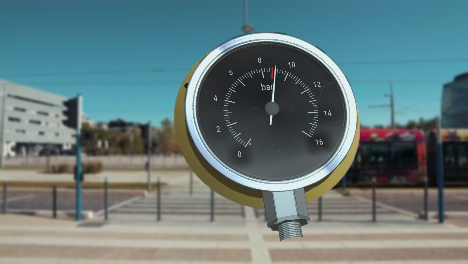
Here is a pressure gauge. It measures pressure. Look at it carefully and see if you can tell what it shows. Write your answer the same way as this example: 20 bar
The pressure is 9 bar
